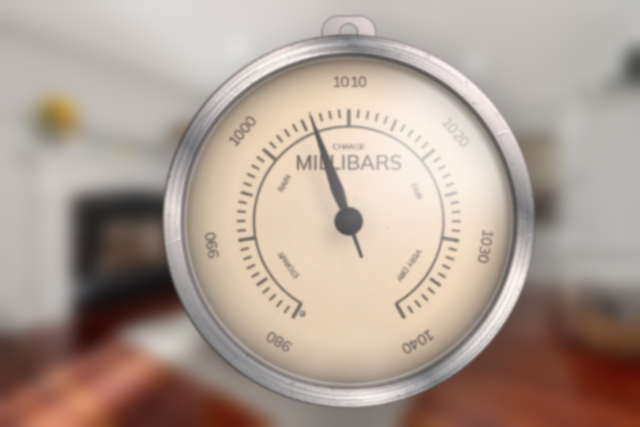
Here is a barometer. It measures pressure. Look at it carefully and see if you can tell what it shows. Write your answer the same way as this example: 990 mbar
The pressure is 1006 mbar
